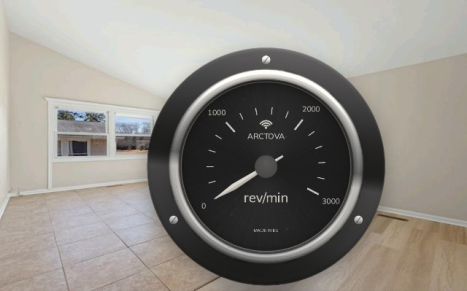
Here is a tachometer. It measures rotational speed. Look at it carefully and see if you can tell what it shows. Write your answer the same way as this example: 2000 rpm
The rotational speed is 0 rpm
